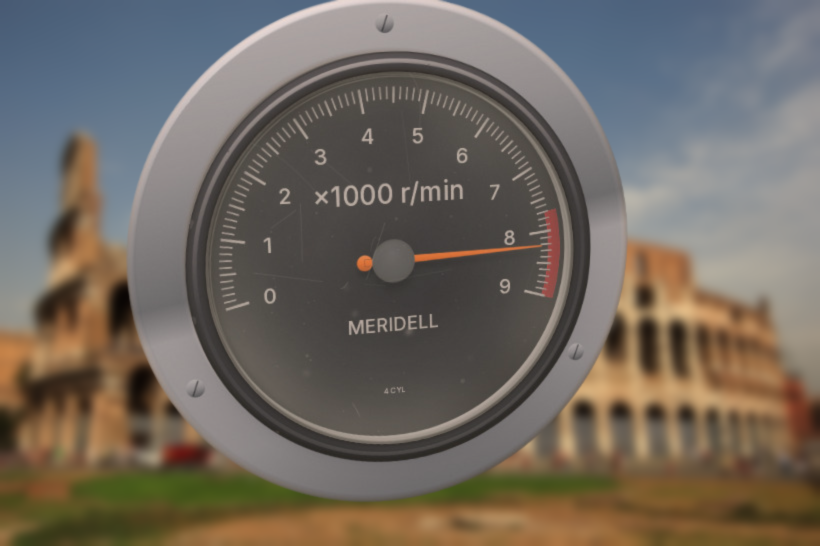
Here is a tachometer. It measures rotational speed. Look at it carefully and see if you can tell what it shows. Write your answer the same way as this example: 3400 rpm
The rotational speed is 8200 rpm
